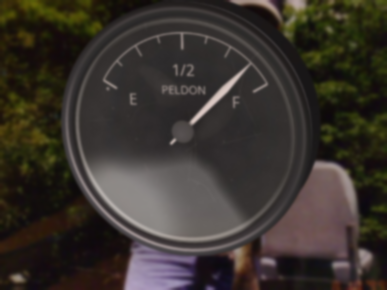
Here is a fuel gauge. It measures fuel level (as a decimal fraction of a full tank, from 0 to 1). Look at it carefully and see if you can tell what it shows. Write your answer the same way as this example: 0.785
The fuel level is 0.875
